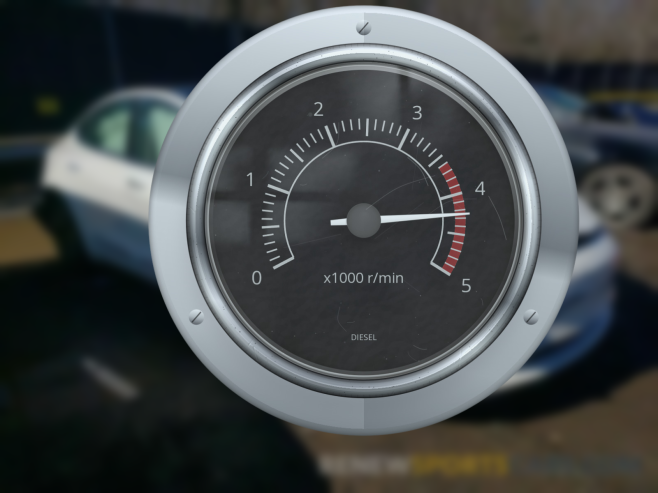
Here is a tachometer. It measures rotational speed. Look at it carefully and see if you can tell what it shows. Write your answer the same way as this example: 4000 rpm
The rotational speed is 4250 rpm
